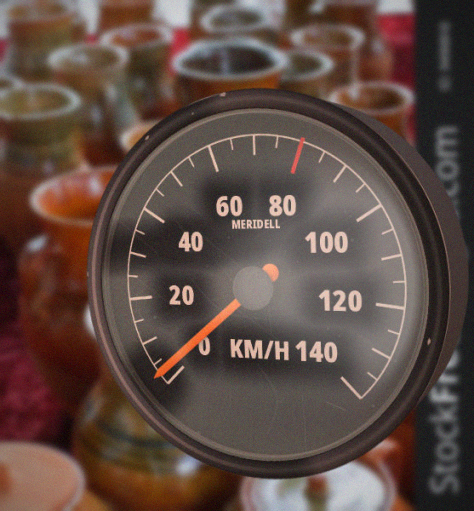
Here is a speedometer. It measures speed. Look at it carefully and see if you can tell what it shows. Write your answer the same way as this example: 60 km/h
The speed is 2.5 km/h
